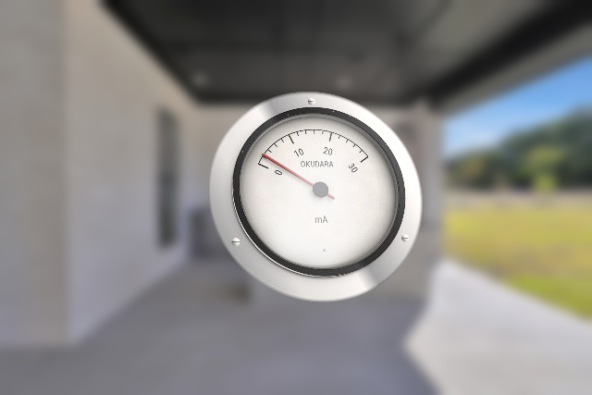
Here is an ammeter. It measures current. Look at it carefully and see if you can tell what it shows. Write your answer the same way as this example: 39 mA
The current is 2 mA
